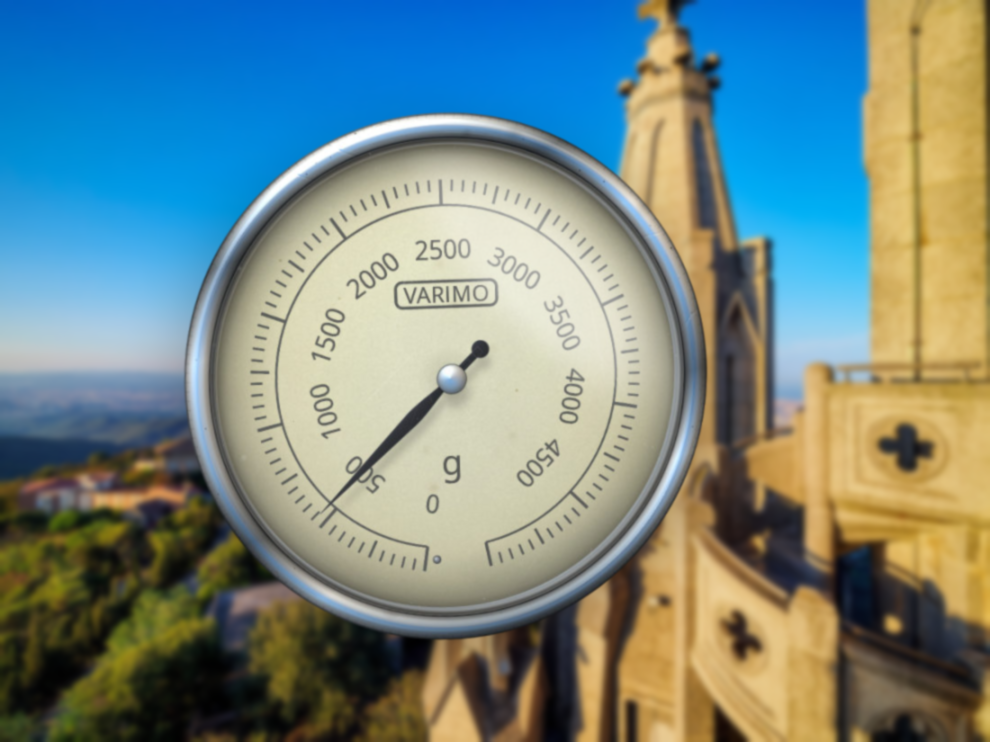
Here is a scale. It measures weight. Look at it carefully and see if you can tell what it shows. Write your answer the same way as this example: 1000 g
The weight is 550 g
